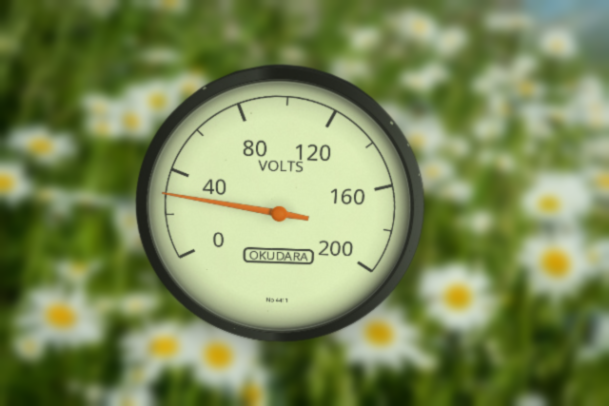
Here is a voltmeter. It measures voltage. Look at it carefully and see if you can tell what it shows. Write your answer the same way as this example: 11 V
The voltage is 30 V
